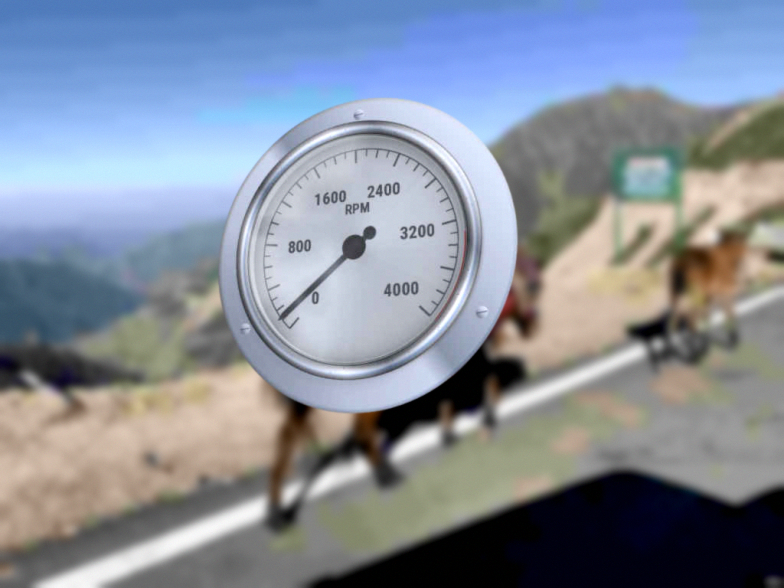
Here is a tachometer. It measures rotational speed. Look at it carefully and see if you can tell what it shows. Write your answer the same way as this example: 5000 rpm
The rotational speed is 100 rpm
